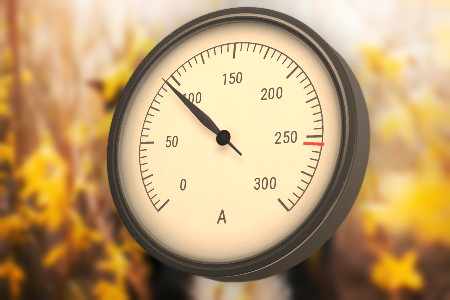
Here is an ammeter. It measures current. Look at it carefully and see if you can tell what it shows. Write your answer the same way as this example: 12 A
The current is 95 A
